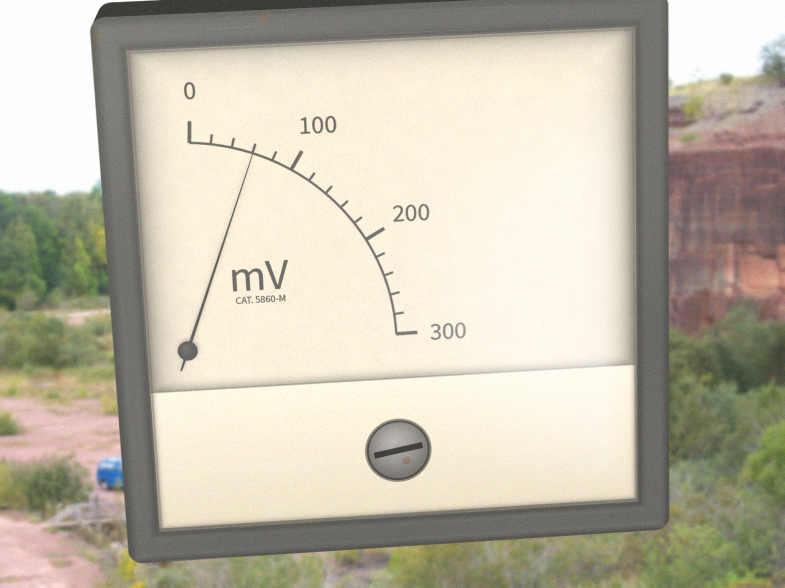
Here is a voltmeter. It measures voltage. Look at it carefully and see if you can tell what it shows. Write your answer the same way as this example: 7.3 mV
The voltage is 60 mV
